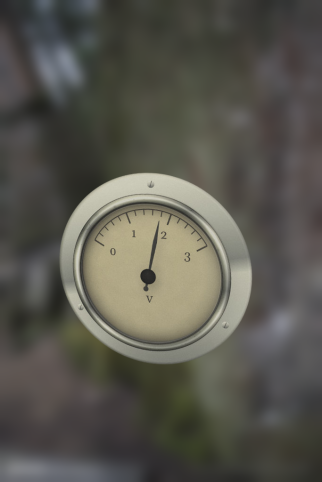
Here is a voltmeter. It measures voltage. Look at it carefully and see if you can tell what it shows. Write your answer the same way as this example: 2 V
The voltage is 1.8 V
